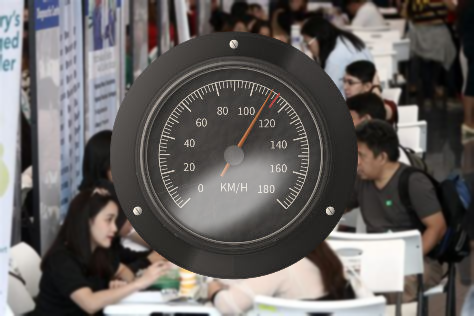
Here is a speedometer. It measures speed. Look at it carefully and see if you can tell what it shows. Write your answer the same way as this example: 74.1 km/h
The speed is 110 km/h
